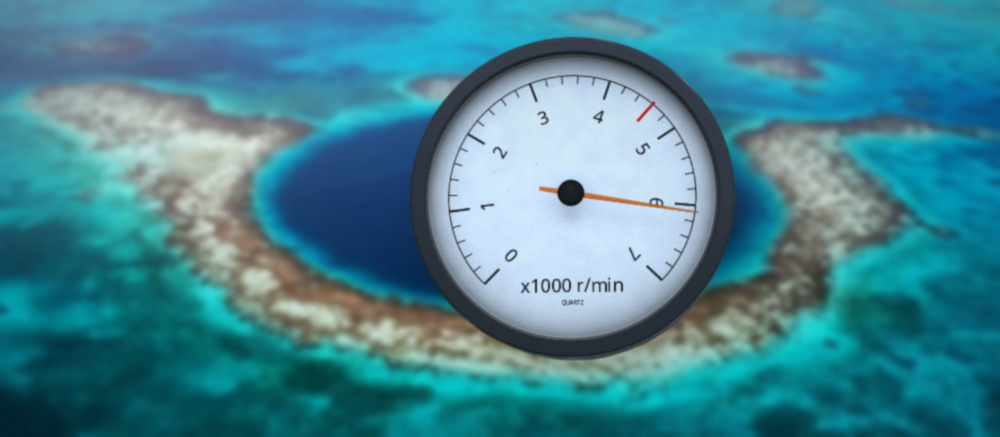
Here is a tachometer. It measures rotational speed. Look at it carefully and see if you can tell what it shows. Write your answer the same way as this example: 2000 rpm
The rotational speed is 6100 rpm
